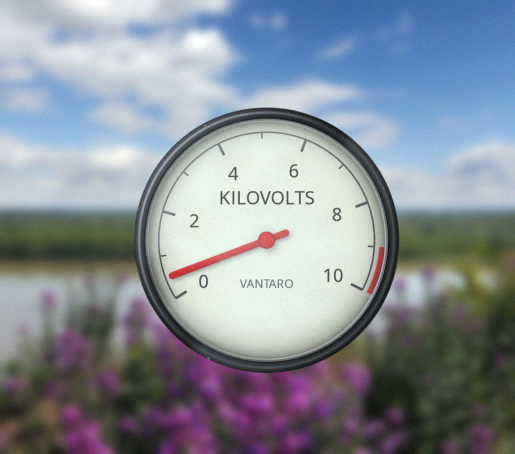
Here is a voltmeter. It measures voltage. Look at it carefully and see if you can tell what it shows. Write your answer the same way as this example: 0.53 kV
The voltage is 0.5 kV
